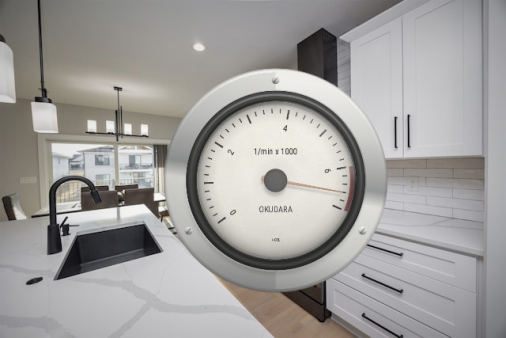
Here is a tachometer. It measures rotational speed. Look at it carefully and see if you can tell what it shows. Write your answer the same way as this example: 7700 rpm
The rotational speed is 6600 rpm
